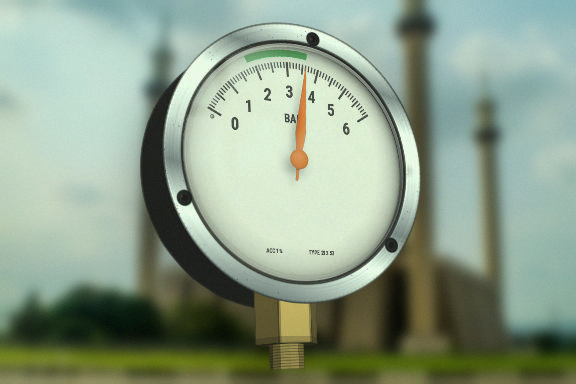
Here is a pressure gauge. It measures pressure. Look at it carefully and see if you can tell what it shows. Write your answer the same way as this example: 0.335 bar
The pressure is 3.5 bar
